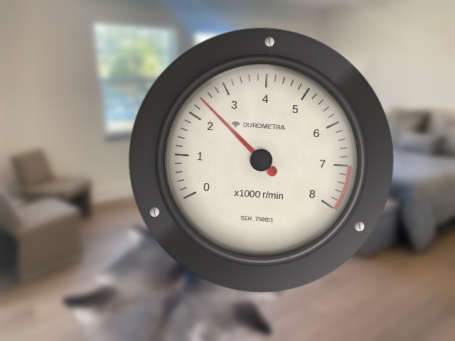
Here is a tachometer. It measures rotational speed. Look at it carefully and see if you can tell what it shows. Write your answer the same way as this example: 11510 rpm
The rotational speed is 2400 rpm
